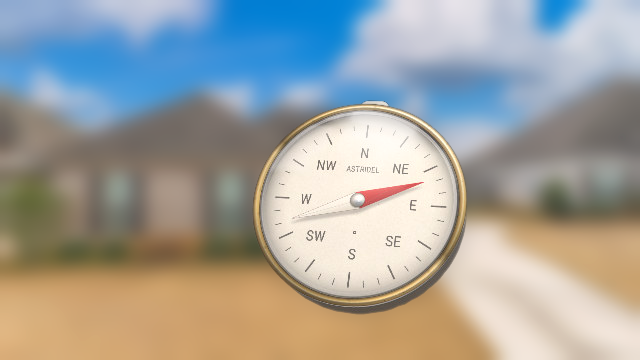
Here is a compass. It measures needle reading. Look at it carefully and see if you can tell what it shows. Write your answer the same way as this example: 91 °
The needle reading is 70 °
